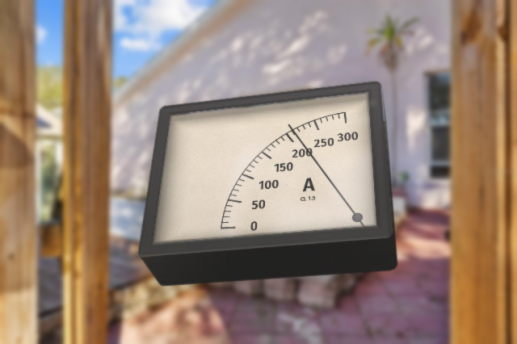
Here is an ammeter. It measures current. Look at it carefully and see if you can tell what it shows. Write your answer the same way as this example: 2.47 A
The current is 210 A
